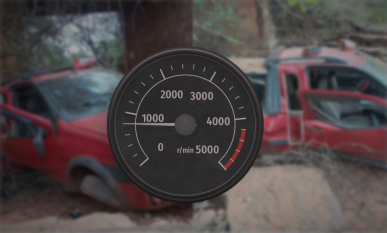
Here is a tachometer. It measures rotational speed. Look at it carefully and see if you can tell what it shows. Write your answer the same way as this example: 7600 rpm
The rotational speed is 800 rpm
